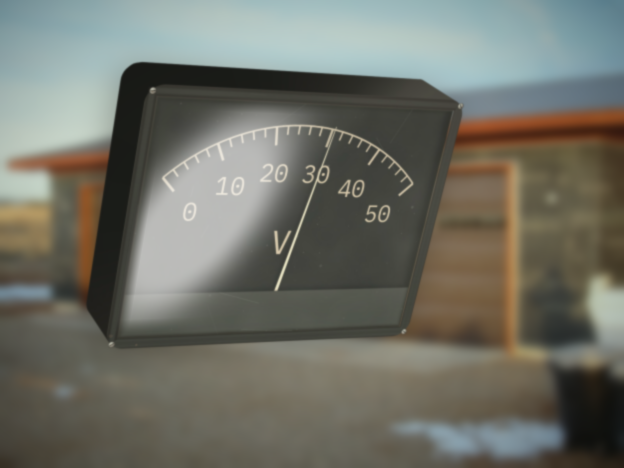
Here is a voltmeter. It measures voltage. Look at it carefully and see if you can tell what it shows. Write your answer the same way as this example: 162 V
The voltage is 30 V
